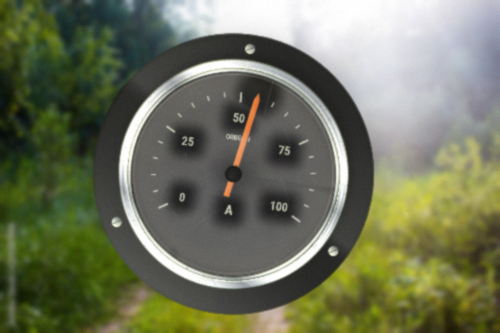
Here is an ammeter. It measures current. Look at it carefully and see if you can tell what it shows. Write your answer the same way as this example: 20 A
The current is 55 A
